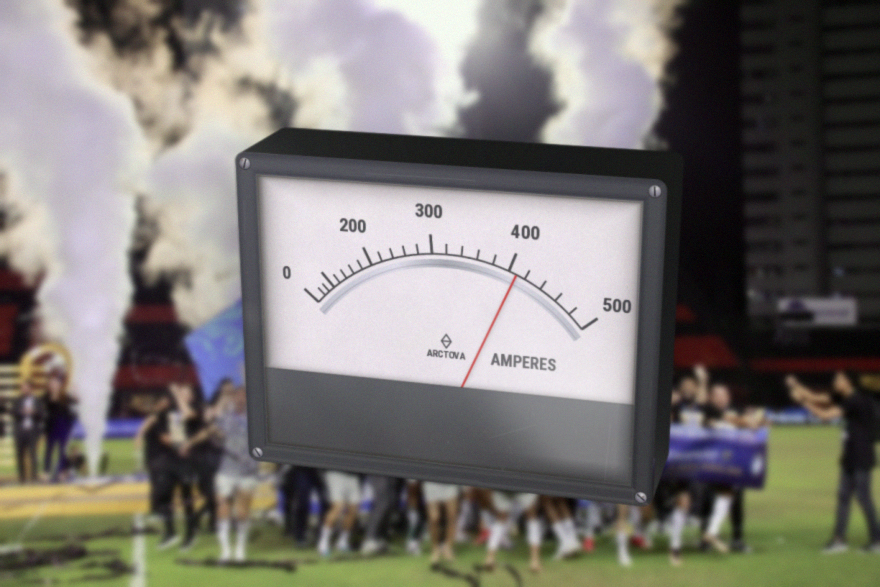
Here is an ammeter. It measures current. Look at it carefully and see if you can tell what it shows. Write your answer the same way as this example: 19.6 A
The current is 410 A
